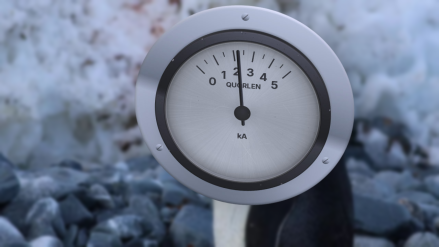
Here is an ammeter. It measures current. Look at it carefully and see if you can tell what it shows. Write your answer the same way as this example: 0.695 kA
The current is 2.25 kA
